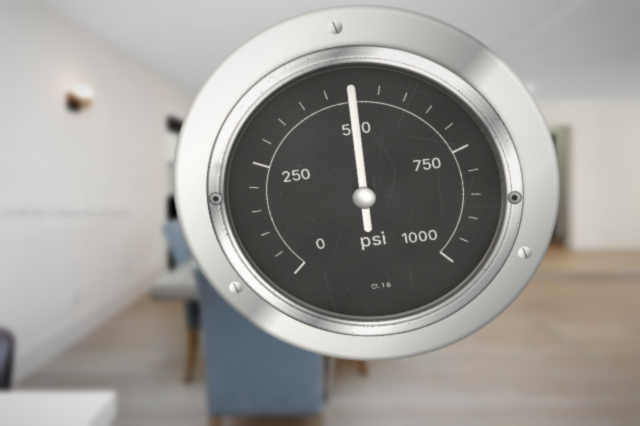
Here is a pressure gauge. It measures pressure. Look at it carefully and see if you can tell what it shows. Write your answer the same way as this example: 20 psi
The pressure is 500 psi
